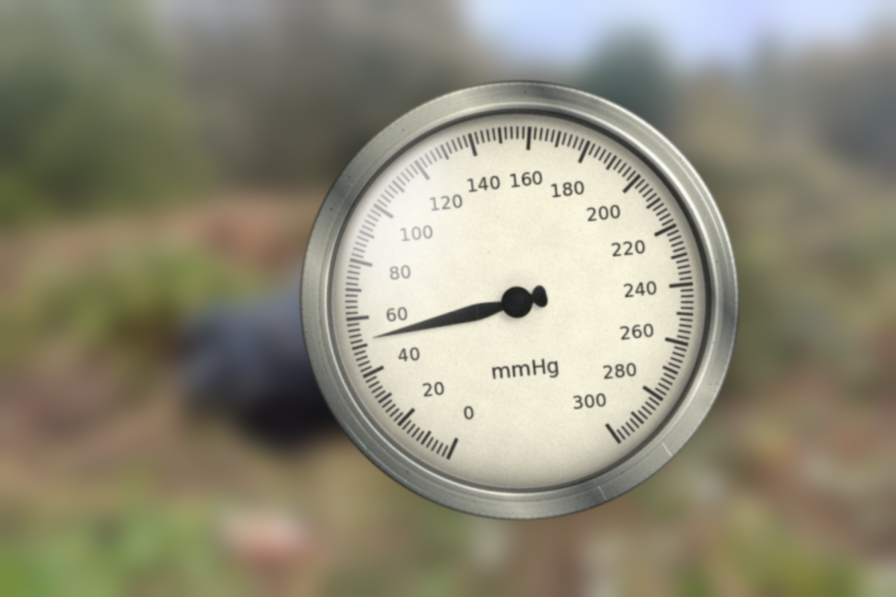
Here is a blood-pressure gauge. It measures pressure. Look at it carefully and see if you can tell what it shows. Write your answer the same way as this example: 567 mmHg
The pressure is 52 mmHg
